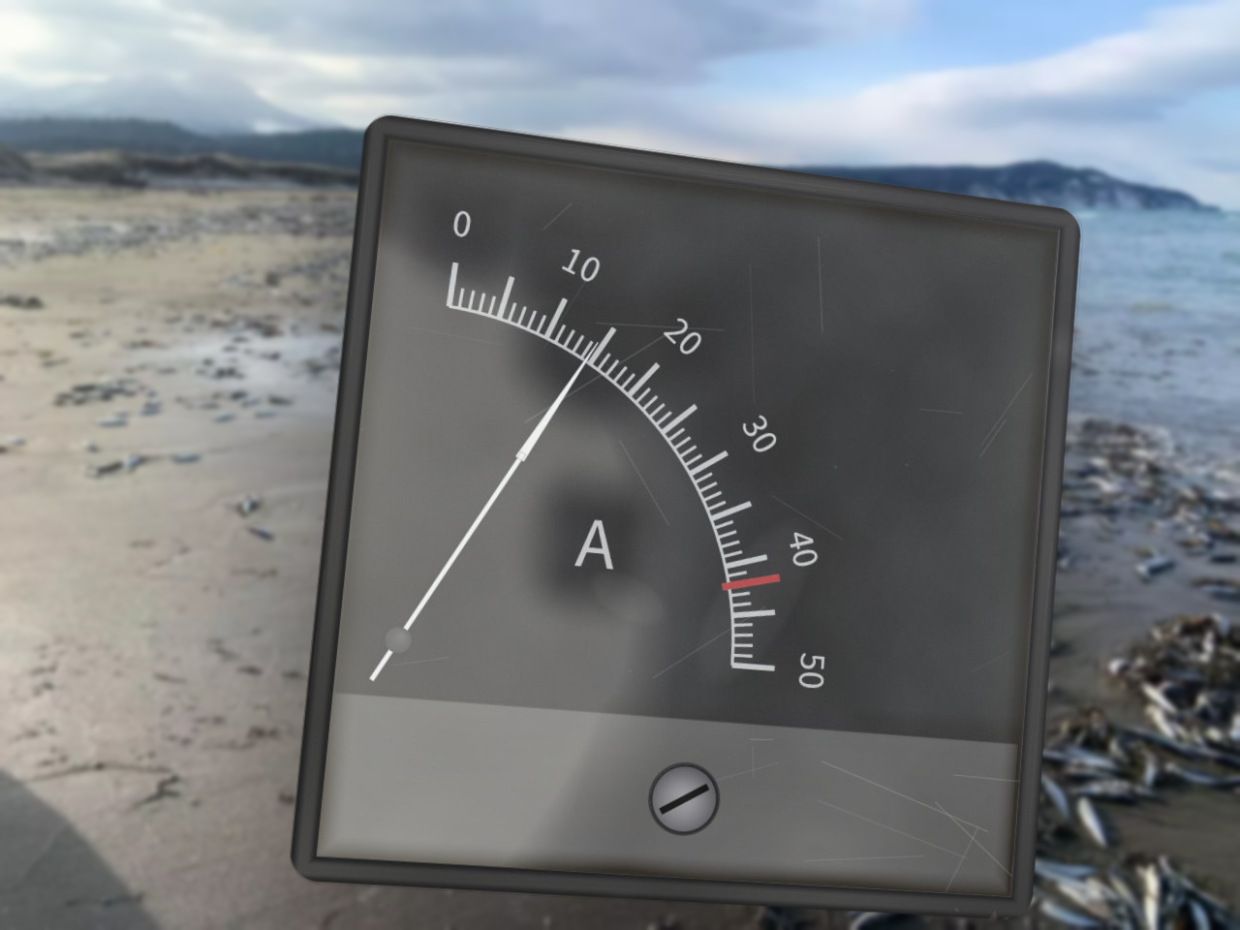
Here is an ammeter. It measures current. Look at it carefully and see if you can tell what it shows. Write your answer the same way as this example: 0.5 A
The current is 14.5 A
